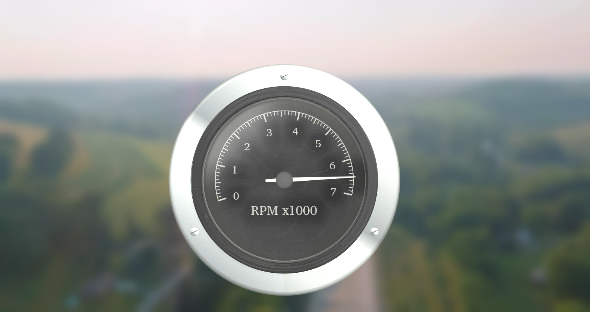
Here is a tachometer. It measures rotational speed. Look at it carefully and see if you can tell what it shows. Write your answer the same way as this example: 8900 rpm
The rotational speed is 6500 rpm
